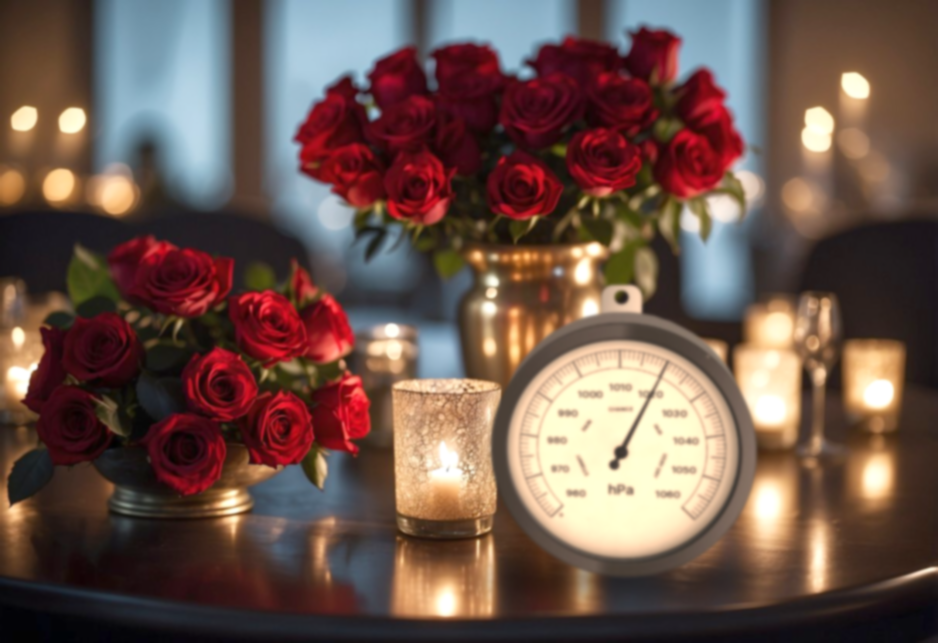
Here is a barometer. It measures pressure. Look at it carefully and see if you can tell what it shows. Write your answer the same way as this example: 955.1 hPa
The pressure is 1020 hPa
